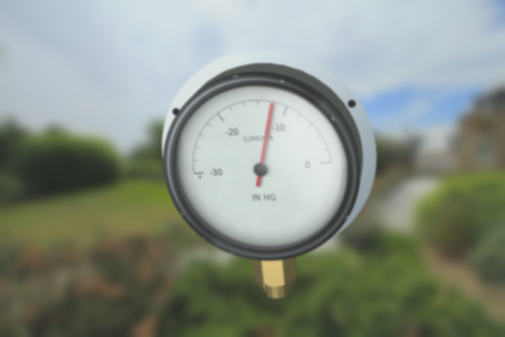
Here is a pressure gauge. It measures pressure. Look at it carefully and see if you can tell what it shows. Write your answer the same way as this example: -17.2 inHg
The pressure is -12 inHg
